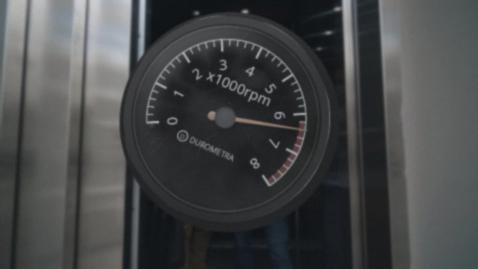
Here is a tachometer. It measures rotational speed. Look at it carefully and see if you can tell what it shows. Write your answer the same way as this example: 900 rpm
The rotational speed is 6400 rpm
